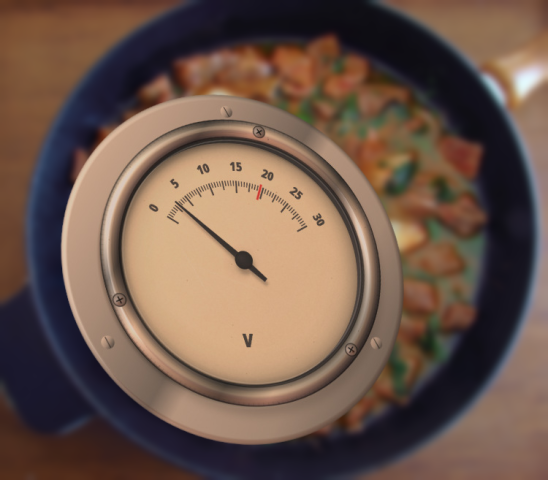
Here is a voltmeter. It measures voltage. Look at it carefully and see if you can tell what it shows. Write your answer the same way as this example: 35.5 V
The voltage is 2.5 V
